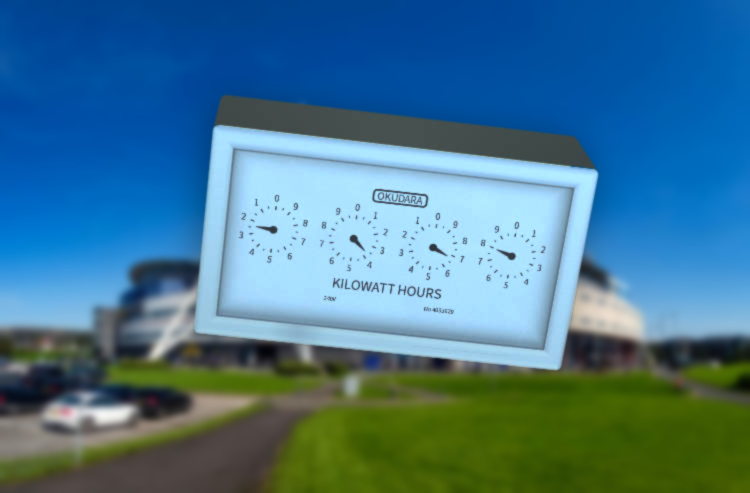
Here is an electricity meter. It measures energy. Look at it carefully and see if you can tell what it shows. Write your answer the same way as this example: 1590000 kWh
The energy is 2368 kWh
